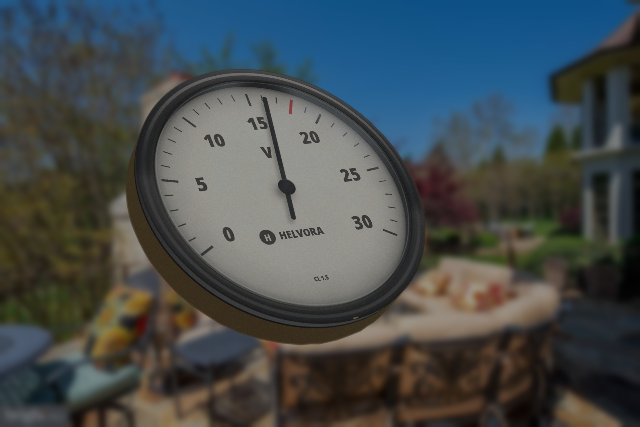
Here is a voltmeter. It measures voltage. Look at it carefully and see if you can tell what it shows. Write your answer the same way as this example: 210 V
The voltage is 16 V
